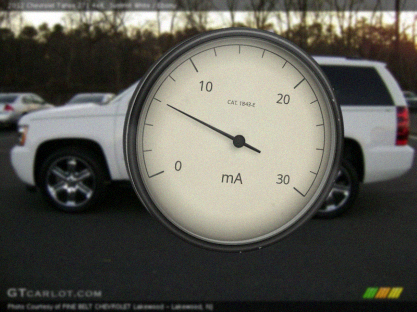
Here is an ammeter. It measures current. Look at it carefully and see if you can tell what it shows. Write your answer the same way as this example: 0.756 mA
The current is 6 mA
